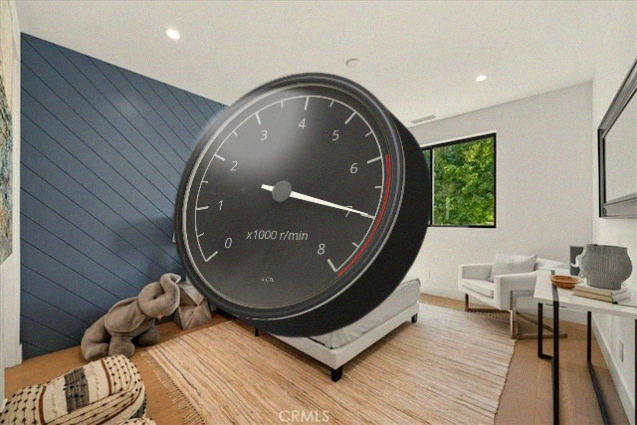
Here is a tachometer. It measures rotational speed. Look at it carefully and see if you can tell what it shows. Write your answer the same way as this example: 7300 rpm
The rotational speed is 7000 rpm
